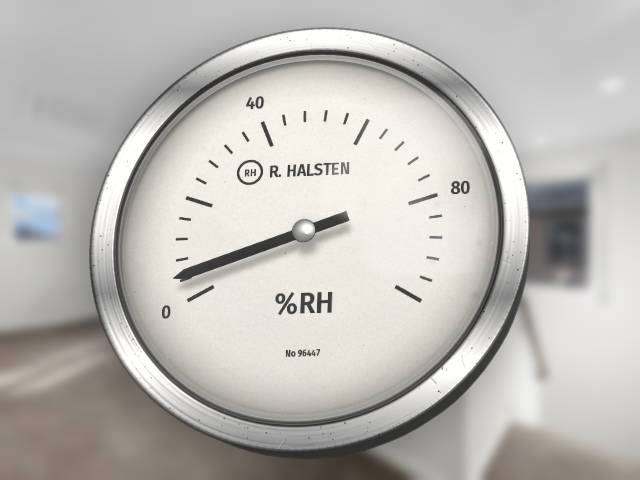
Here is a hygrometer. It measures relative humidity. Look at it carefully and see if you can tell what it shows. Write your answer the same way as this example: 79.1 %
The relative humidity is 4 %
